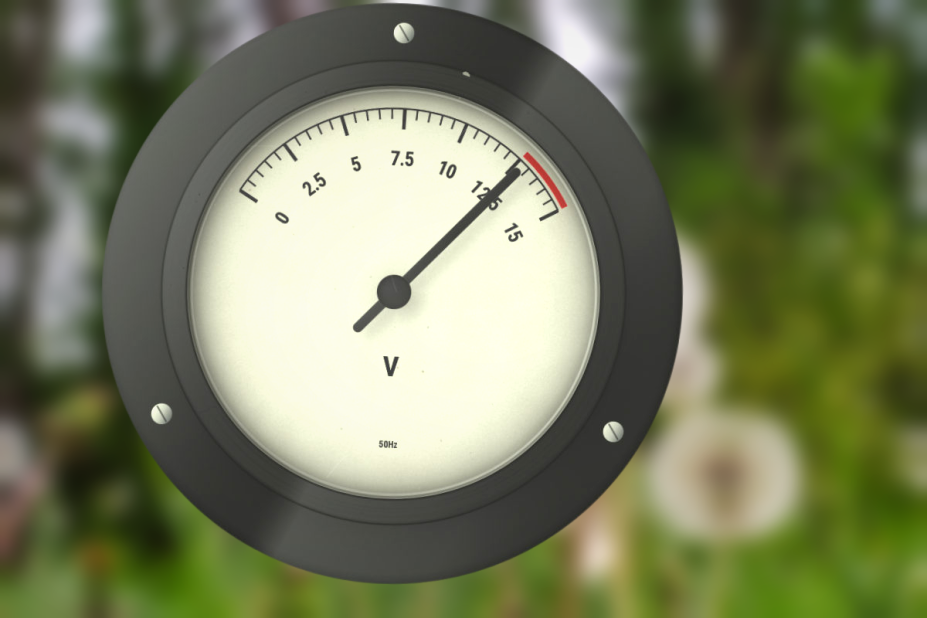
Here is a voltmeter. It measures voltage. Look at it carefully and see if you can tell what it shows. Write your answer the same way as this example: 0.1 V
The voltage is 12.75 V
